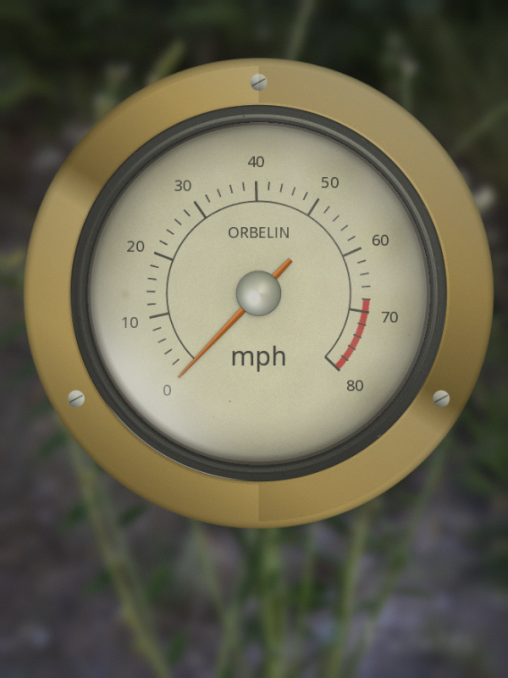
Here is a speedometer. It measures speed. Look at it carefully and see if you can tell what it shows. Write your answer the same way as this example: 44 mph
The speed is 0 mph
